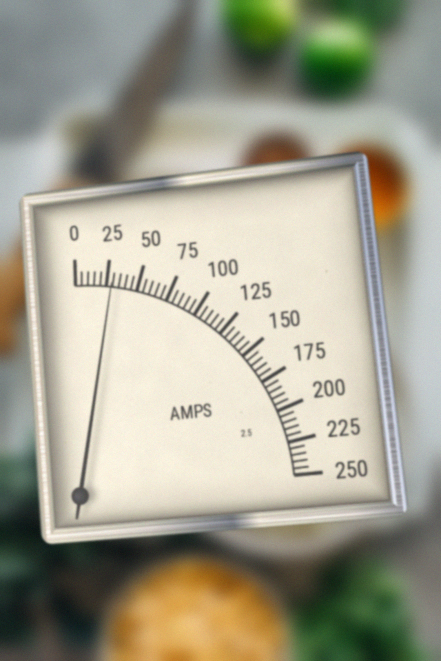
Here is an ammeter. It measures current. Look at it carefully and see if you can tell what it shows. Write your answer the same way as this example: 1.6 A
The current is 30 A
